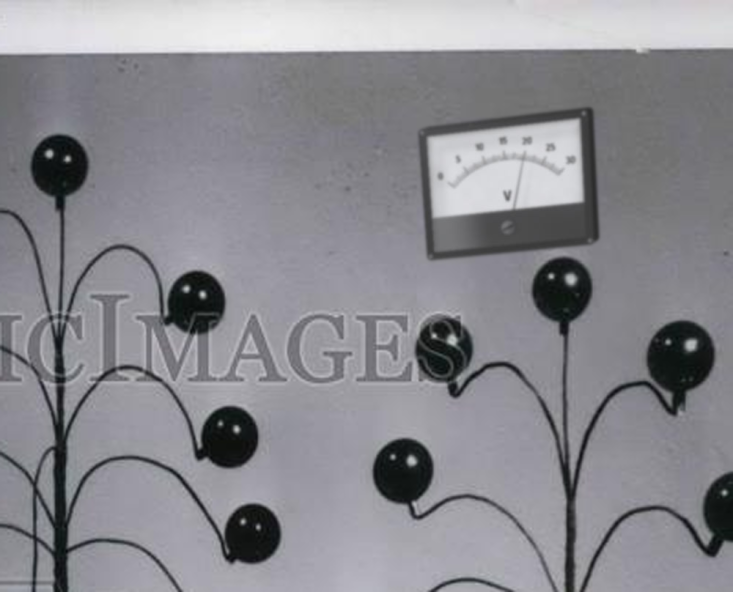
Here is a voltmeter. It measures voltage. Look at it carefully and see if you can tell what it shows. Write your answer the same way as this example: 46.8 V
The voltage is 20 V
